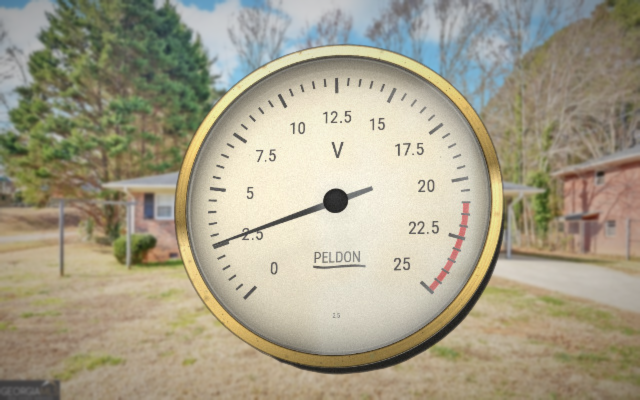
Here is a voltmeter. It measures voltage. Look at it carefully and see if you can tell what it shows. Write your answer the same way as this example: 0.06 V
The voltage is 2.5 V
